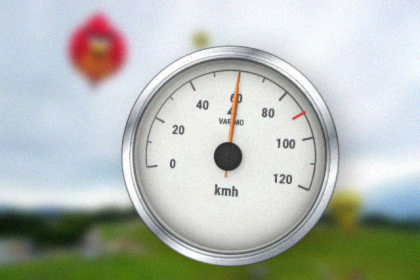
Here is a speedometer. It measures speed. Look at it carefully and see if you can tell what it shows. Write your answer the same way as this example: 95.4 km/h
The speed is 60 km/h
